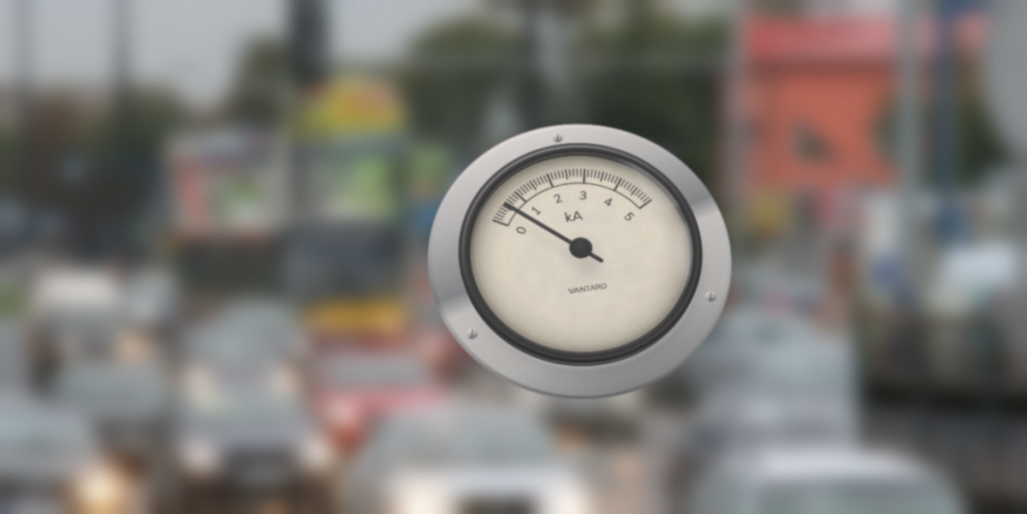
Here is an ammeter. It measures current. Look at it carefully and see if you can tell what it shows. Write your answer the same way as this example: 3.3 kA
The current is 0.5 kA
